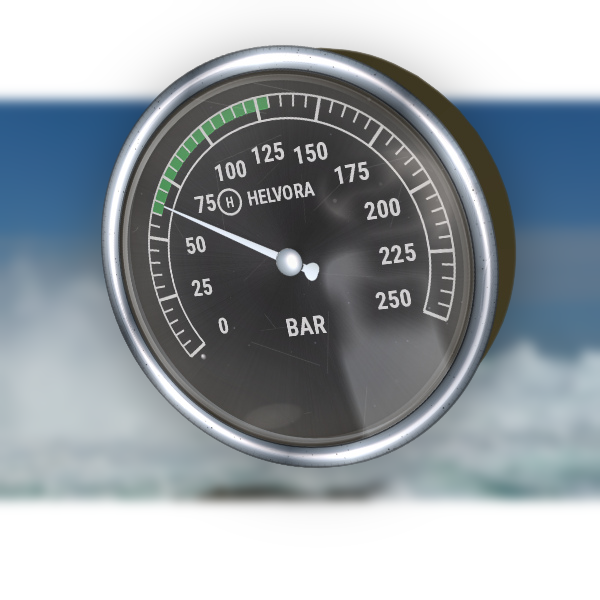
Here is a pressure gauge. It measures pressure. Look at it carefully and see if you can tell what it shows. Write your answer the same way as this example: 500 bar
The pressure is 65 bar
